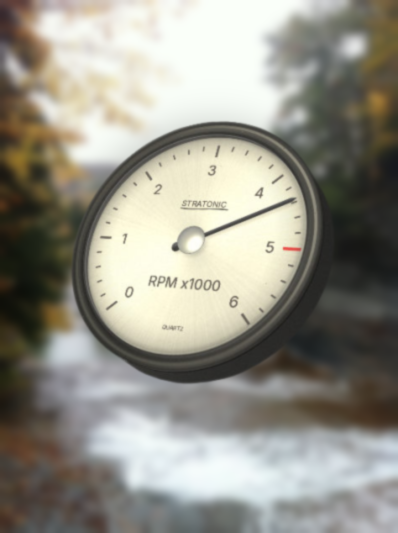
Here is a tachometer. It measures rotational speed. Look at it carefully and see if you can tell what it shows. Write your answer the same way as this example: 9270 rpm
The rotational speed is 4400 rpm
